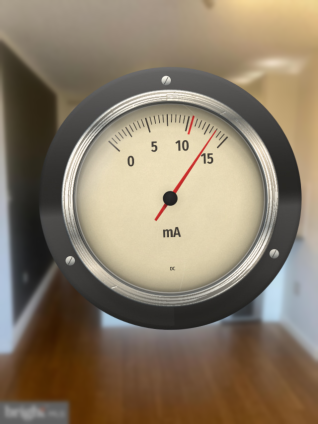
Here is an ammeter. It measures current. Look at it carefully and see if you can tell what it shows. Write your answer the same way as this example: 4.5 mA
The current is 13.5 mA
